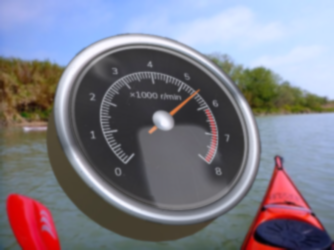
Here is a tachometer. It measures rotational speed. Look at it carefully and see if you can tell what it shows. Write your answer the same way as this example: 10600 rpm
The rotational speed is 5500 rpm
